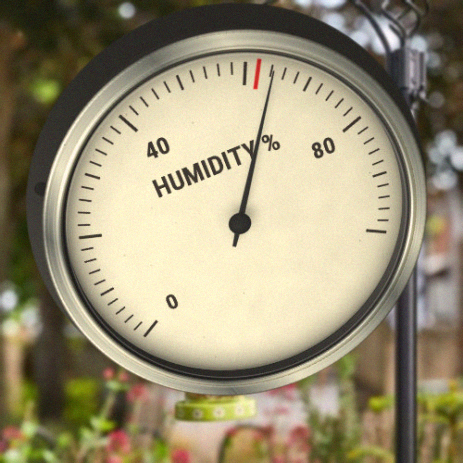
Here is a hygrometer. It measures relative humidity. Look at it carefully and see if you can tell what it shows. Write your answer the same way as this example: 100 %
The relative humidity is 64 %
